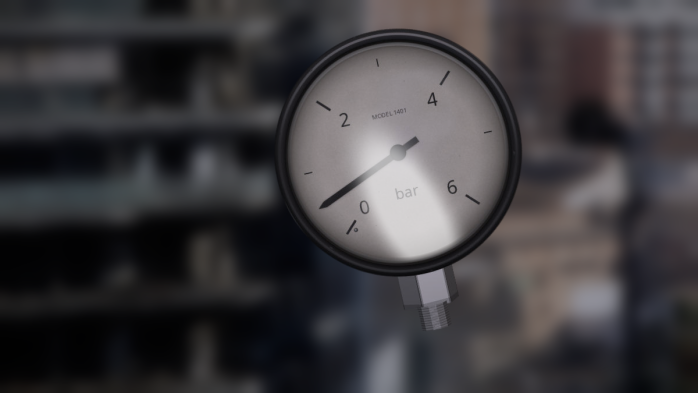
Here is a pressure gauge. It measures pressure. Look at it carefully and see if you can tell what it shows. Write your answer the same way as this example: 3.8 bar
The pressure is 0.5 bar
